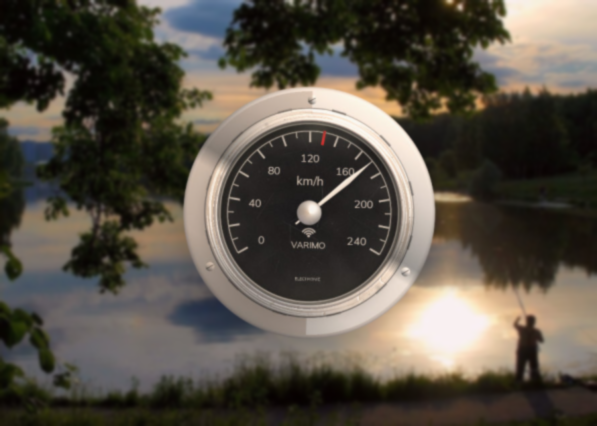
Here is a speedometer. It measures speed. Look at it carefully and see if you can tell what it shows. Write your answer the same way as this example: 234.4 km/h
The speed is 170 km/h
